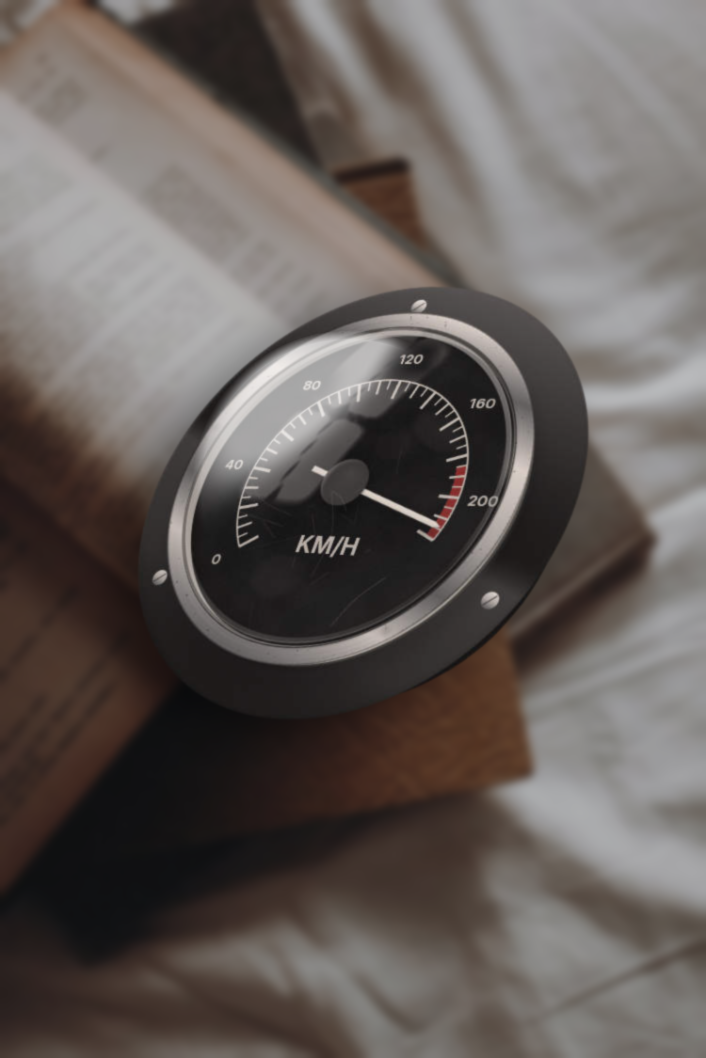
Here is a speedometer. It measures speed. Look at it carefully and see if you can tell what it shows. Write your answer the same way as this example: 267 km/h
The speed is 215 km/h
